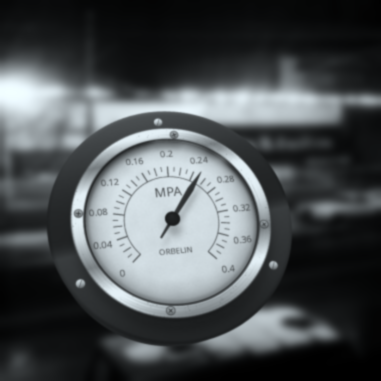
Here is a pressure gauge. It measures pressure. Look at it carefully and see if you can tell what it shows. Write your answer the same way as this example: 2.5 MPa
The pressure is 0.25 MPa
